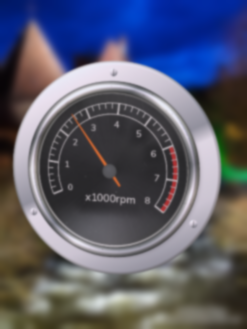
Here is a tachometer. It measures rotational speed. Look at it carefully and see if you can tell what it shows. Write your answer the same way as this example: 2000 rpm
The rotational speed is 2600 rpm
